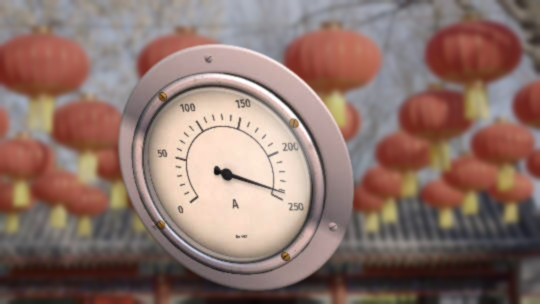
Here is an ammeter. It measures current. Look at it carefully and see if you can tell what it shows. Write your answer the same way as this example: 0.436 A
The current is 240 A
